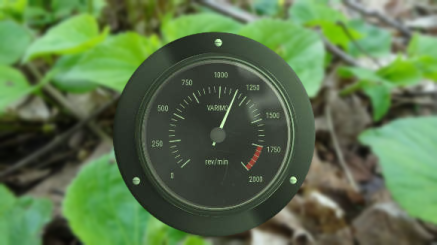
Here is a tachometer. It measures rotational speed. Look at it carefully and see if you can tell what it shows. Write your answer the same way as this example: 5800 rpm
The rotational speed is 1150 rpm
